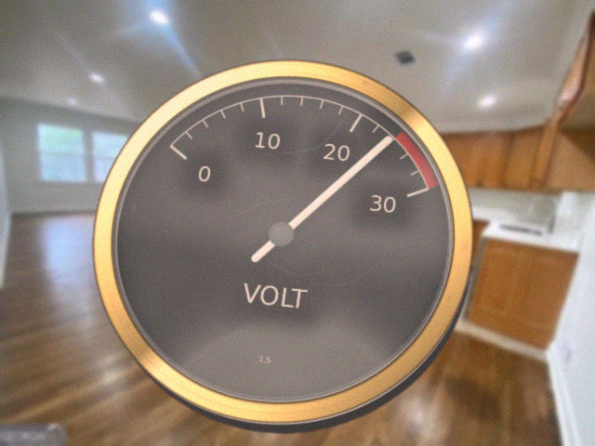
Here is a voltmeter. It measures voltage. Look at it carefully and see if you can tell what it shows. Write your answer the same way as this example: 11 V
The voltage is 24 V
